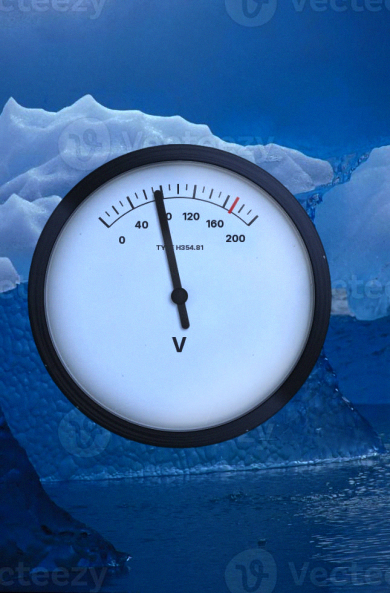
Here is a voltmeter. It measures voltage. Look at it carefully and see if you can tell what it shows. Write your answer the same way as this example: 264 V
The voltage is 75 V
